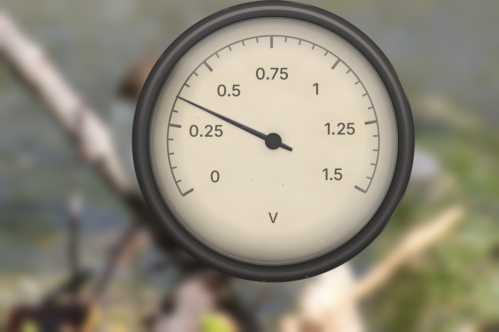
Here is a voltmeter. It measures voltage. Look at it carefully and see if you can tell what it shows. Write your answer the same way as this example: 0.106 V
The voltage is 0.35 V
